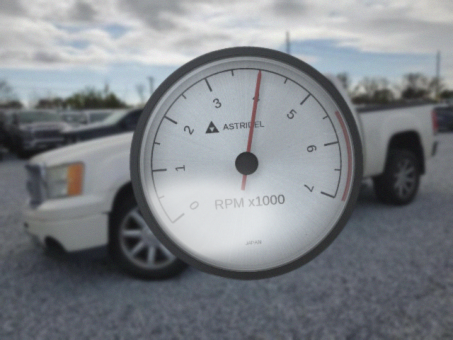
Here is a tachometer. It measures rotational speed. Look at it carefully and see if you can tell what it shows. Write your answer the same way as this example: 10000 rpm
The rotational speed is 4000 rpm
